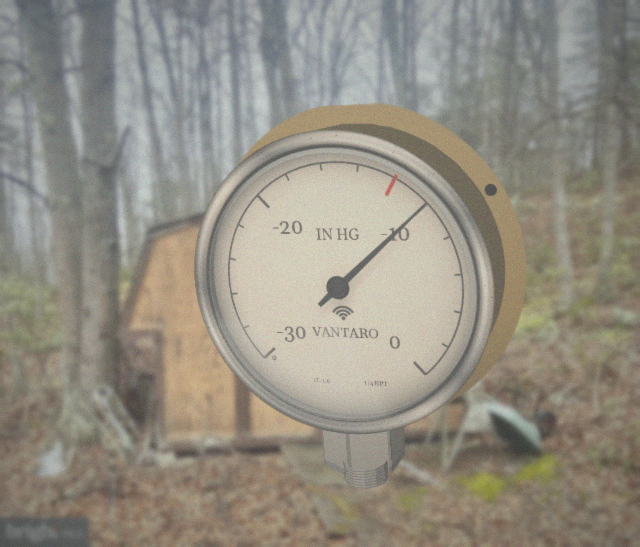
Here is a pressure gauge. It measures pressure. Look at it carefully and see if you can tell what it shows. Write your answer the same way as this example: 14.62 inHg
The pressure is -10 inHg
